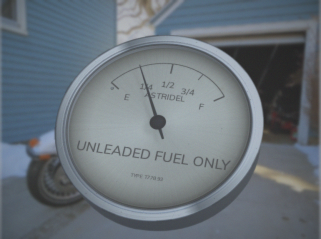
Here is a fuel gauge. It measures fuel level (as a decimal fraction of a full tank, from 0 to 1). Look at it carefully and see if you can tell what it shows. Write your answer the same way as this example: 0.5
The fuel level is 0.25
